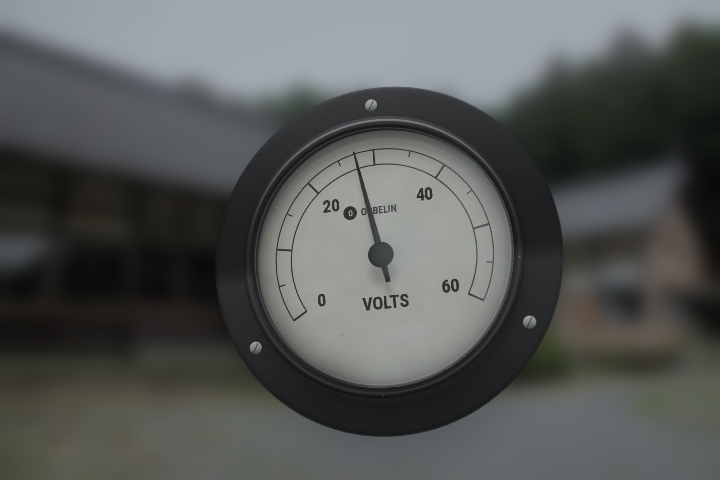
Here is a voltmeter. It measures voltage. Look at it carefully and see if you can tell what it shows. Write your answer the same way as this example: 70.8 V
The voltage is 27.5 V
